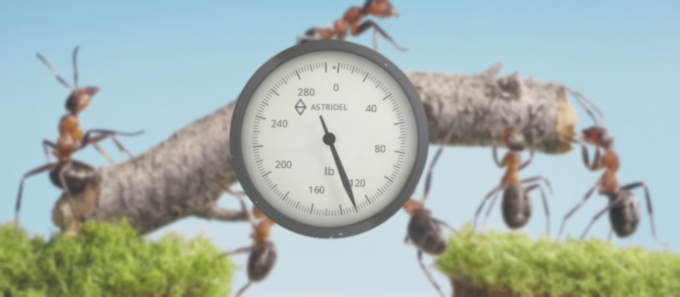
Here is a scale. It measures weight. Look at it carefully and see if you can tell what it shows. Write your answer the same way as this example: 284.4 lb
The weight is 130 lb
